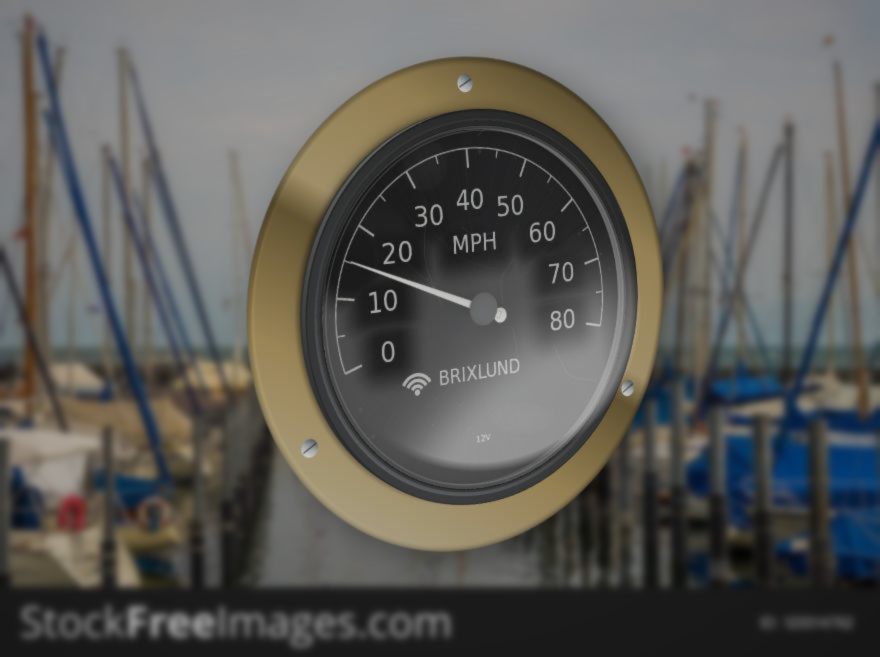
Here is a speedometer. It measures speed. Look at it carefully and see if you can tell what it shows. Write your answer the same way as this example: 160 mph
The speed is 15 mph
